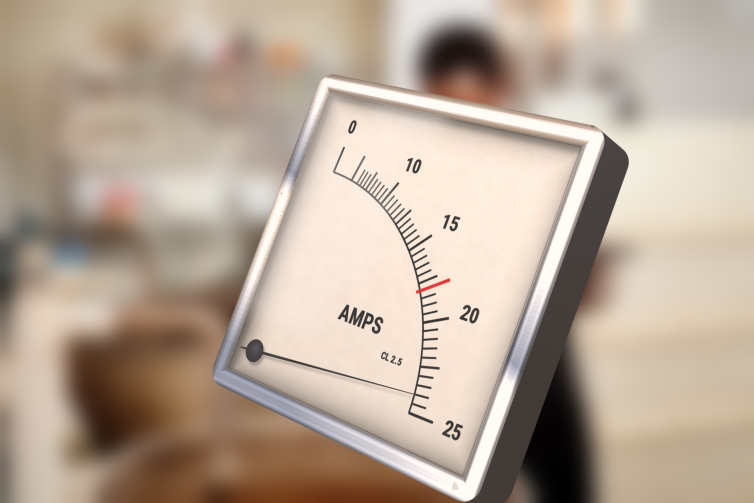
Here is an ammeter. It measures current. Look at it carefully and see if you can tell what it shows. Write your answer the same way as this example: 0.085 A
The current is 24 A
